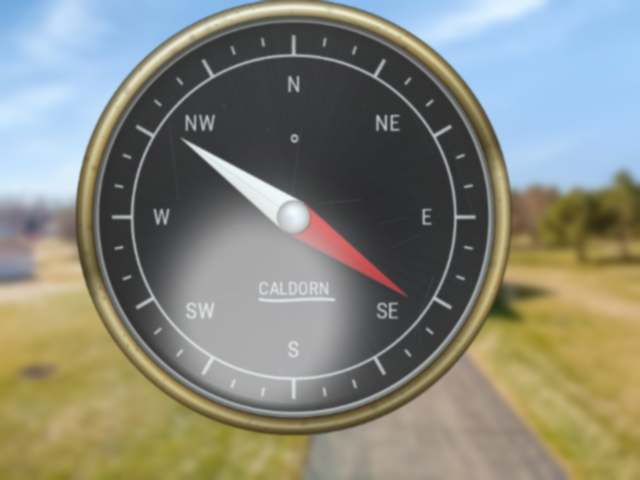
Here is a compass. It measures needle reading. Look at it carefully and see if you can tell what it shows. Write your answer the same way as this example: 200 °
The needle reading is 125 °
